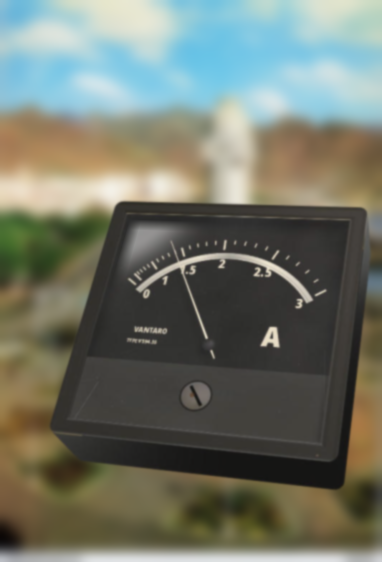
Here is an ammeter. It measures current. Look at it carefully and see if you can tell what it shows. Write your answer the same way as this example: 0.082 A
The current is 1.4 A
